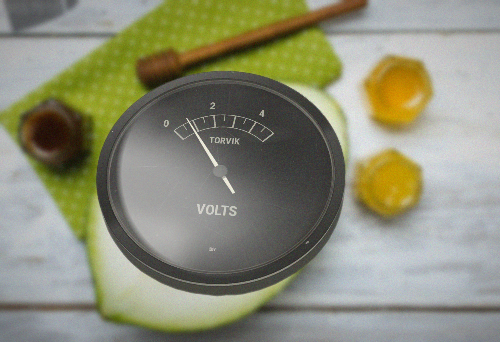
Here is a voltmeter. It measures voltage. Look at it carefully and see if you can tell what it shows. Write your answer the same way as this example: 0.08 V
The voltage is 0.75 V
